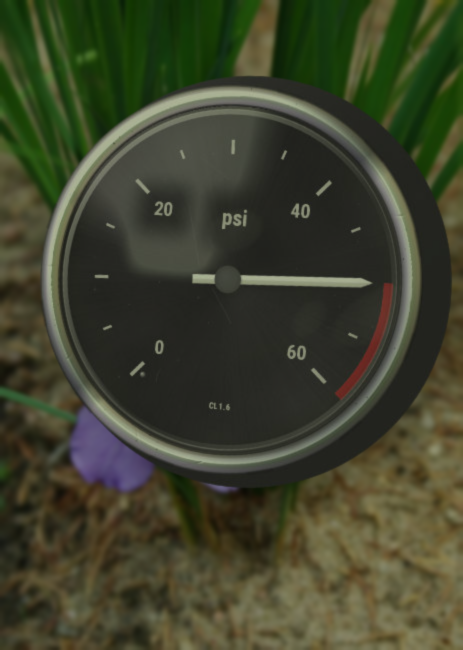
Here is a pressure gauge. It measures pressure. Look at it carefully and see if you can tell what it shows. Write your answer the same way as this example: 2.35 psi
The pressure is 50 psi
